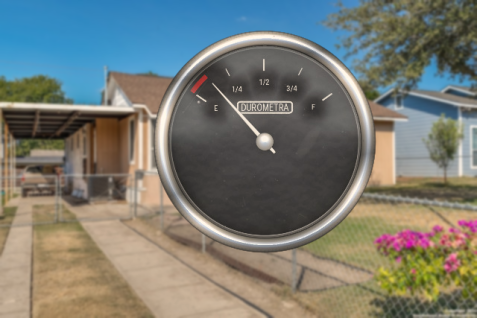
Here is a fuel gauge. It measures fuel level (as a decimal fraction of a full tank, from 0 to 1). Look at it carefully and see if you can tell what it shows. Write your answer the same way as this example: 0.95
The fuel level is 0.125
